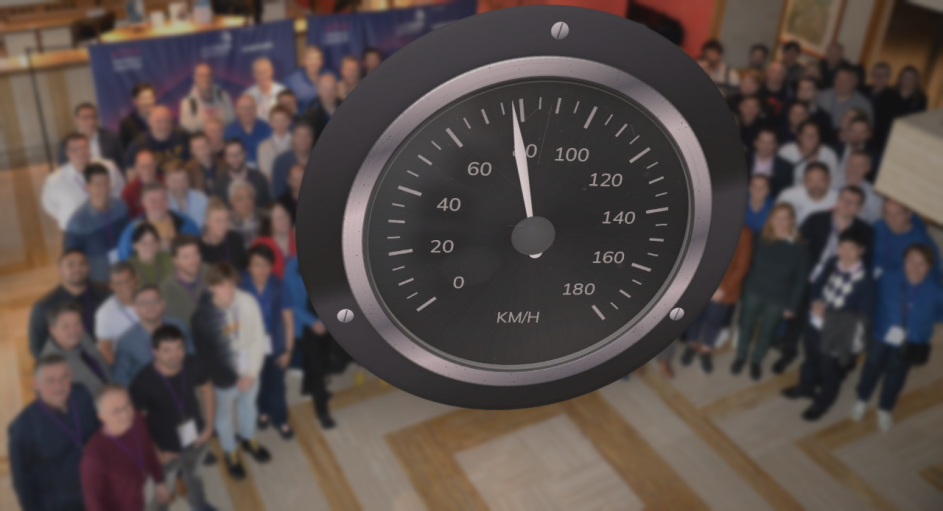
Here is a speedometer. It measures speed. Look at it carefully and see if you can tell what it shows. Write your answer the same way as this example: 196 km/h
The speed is 77.5 km/h
